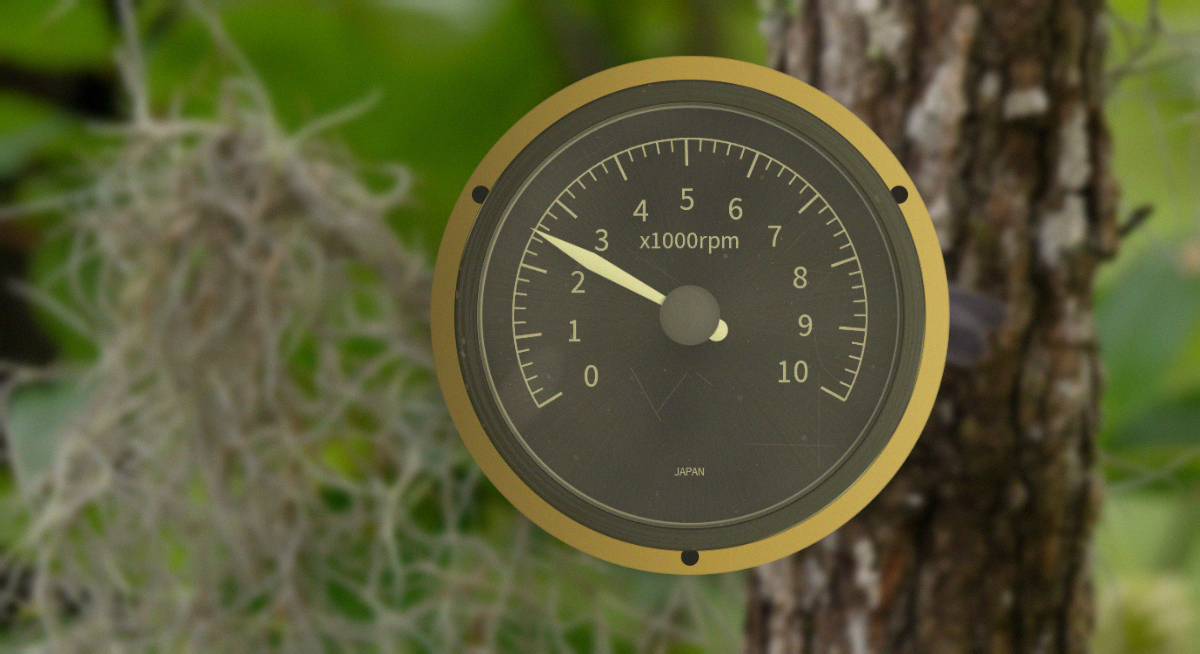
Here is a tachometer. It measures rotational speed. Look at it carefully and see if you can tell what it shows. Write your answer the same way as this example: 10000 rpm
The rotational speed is 2500 rpm
